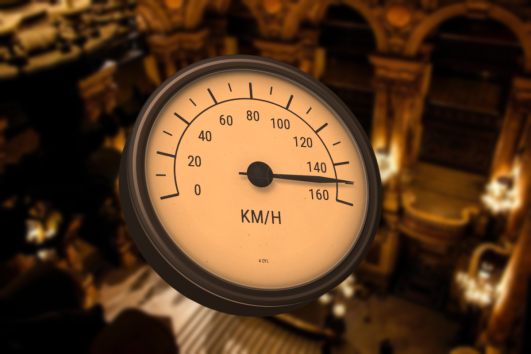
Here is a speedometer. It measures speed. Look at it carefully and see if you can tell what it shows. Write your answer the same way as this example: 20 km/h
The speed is 150 km/h
